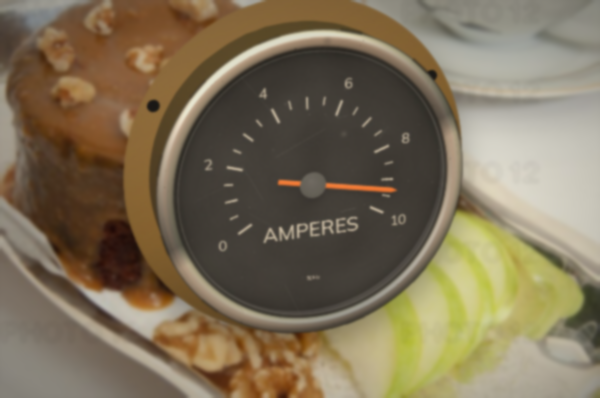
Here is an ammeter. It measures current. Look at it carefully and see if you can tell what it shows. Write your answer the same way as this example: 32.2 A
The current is 9.25 A
